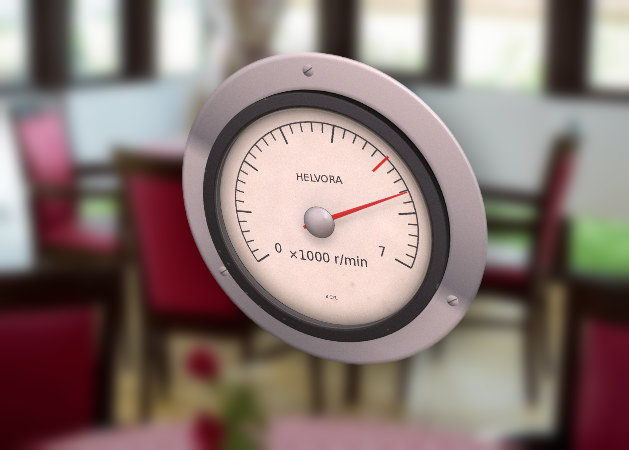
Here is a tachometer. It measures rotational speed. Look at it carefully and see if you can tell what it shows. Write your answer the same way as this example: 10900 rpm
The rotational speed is 5600 rpm
